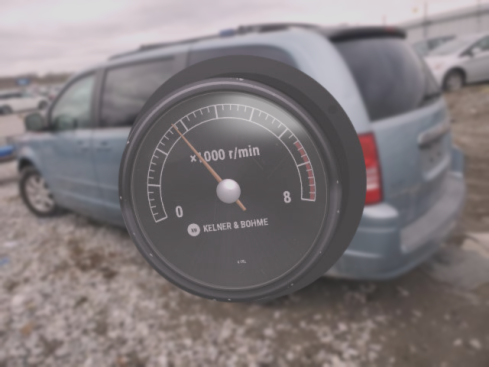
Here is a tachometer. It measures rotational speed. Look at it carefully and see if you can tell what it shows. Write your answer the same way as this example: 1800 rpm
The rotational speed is 2800 rpm
